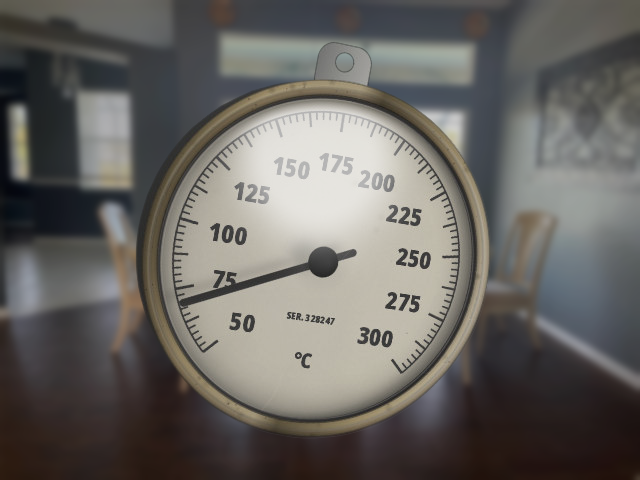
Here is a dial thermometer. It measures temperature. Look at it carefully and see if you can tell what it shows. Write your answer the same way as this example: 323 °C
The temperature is 70 °C
